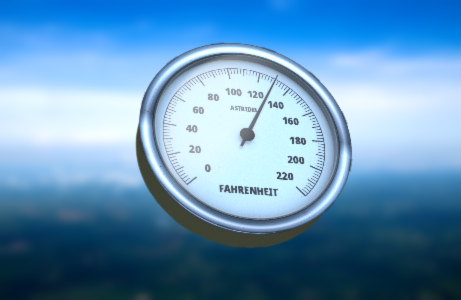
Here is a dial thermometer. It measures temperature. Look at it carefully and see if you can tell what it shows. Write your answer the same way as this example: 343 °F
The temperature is 130 °F
